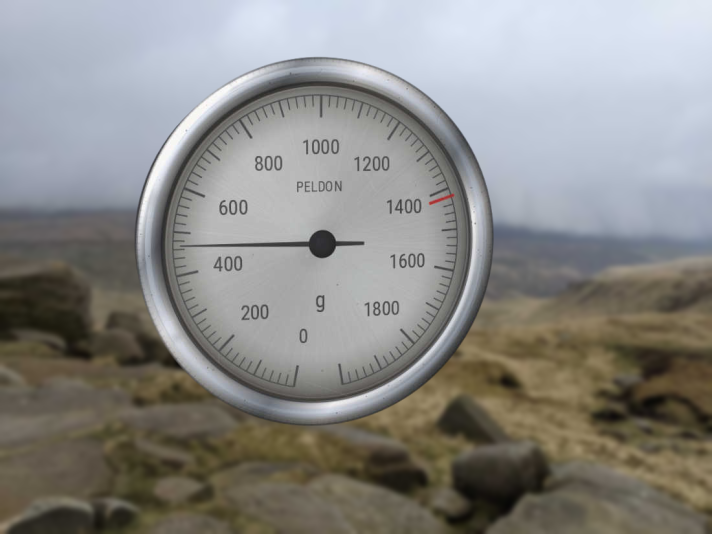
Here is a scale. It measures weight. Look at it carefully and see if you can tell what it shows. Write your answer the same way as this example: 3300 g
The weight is 470 g
